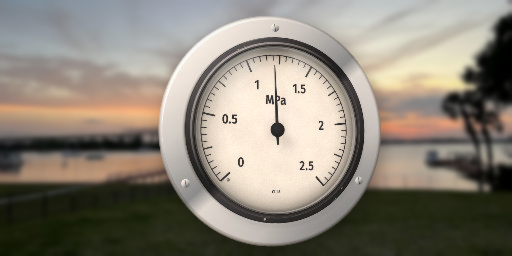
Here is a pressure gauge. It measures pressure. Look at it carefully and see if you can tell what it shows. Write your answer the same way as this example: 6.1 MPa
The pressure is 1.2 MPa
